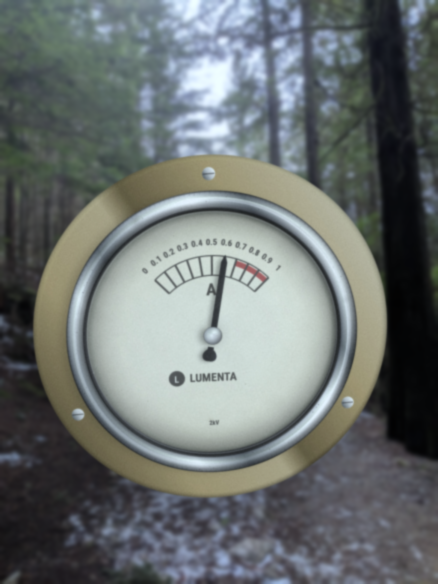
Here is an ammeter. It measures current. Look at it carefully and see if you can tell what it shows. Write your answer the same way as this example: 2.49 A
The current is 0.6 A
